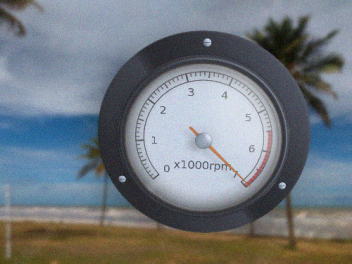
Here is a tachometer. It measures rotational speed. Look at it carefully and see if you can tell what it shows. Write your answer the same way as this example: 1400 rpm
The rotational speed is 6900 rpm
